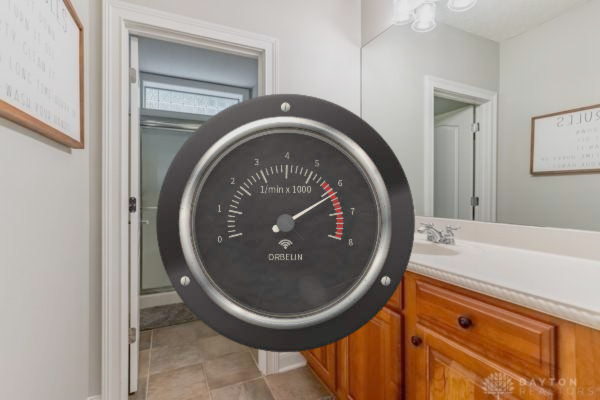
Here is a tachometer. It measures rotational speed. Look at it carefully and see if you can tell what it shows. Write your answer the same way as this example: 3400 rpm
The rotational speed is 6200 rpm
